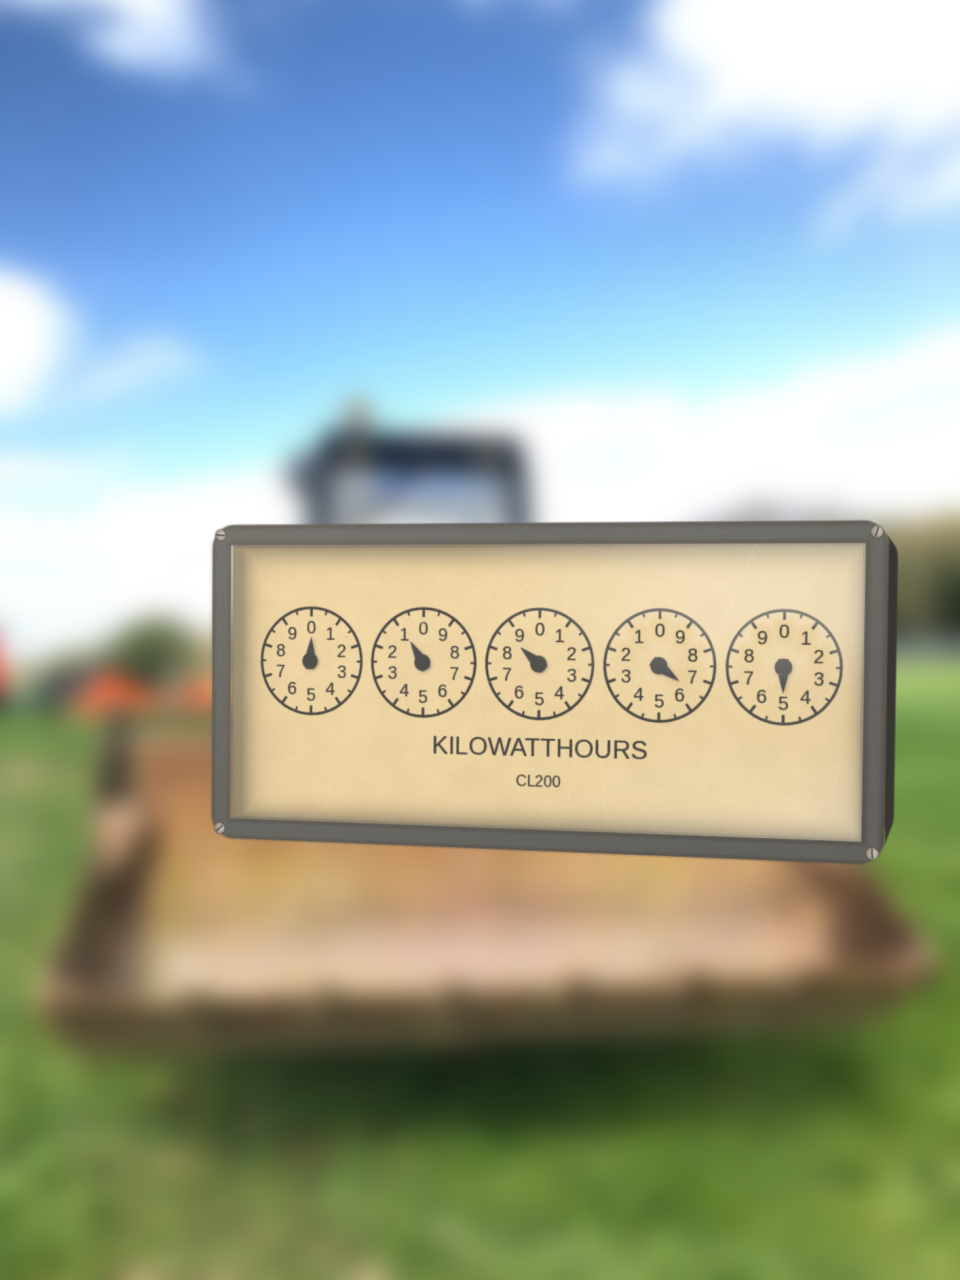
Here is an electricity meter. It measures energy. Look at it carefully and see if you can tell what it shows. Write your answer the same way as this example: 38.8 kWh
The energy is 865 kWh
